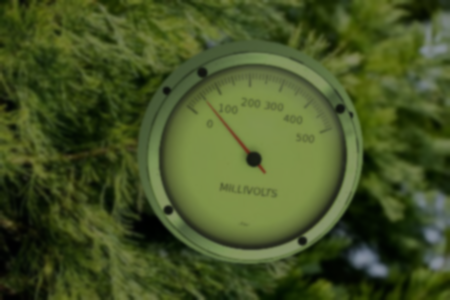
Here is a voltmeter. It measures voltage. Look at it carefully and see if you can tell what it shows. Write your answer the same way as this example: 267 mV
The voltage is 50 mV
